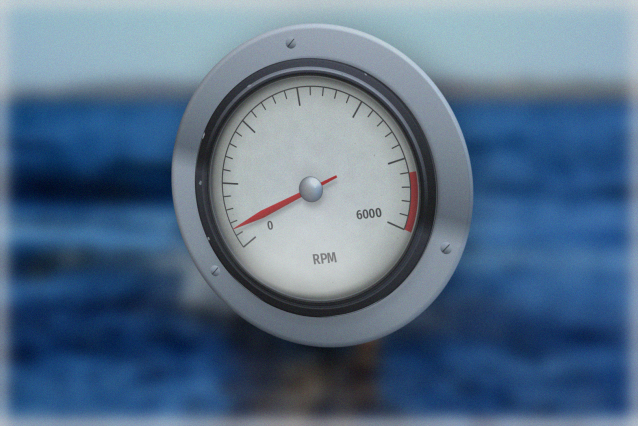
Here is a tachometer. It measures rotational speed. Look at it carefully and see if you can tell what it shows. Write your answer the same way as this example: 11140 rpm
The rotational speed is 300 rpm
